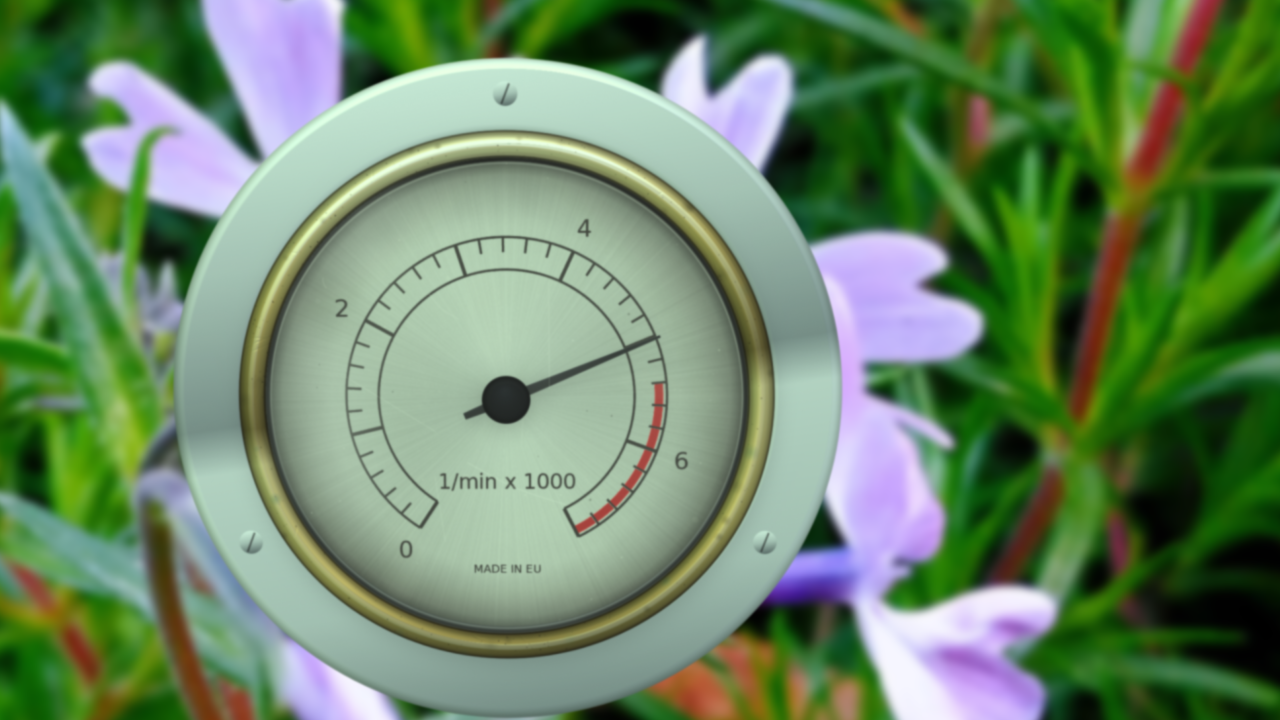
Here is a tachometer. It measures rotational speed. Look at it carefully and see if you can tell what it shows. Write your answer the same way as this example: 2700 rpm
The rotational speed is 5000 rpm
